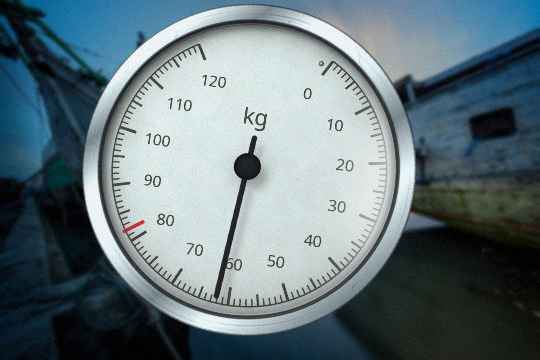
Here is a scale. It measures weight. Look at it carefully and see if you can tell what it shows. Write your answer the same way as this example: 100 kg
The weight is 62 kg
